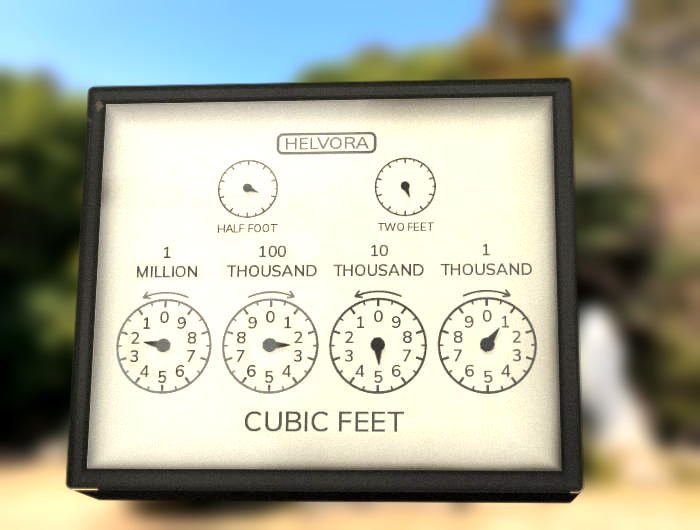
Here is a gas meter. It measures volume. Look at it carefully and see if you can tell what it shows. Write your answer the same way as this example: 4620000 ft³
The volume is 225100 ft³
